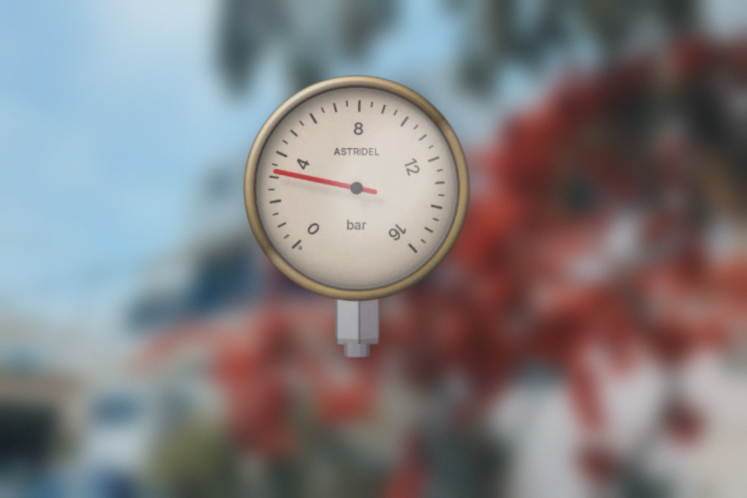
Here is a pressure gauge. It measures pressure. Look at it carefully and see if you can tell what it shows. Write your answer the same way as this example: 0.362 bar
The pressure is 3.25 bar
